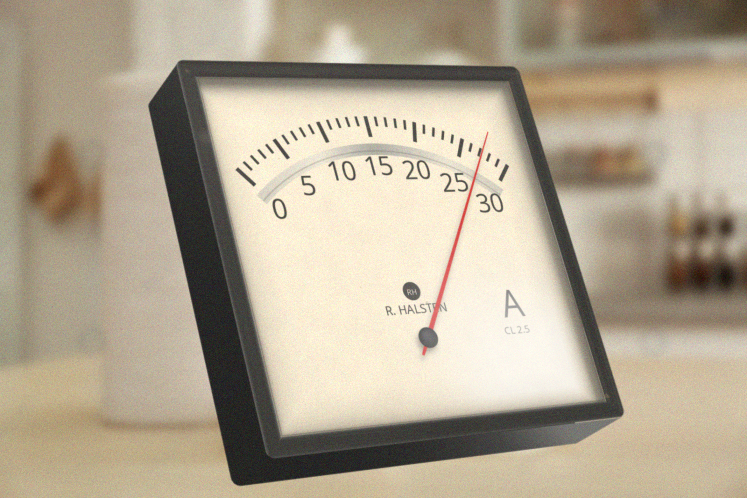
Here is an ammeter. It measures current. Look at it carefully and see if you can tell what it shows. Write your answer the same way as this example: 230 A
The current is 27 A
